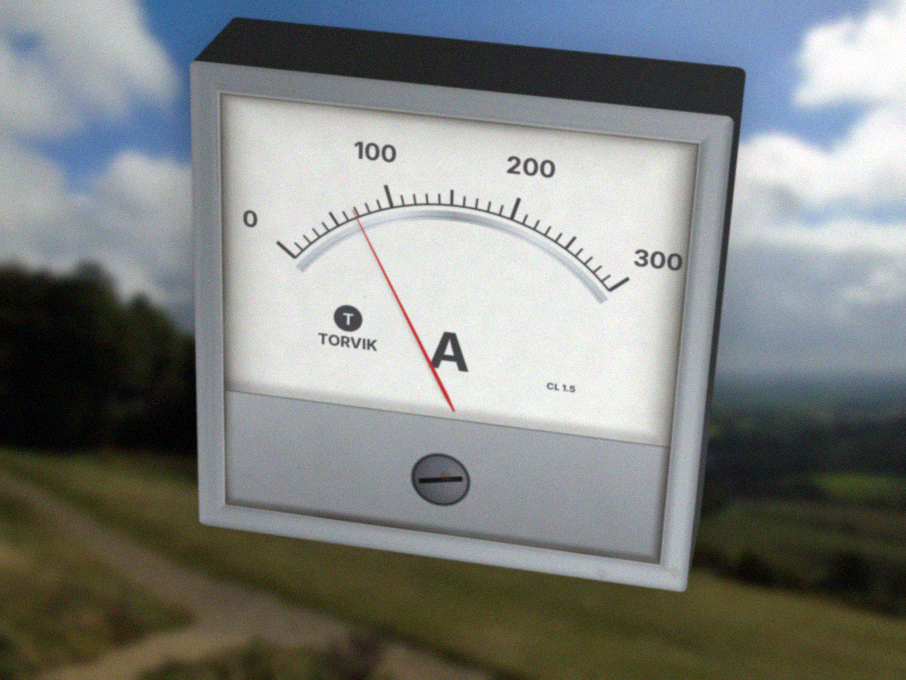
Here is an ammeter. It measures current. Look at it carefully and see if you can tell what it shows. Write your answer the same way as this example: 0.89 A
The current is 70 A
